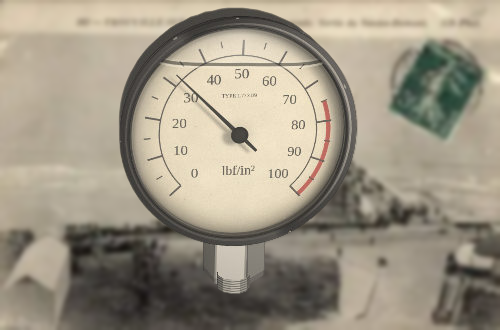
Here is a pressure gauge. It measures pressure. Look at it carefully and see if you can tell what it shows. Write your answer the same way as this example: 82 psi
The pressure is 32.5 psi
